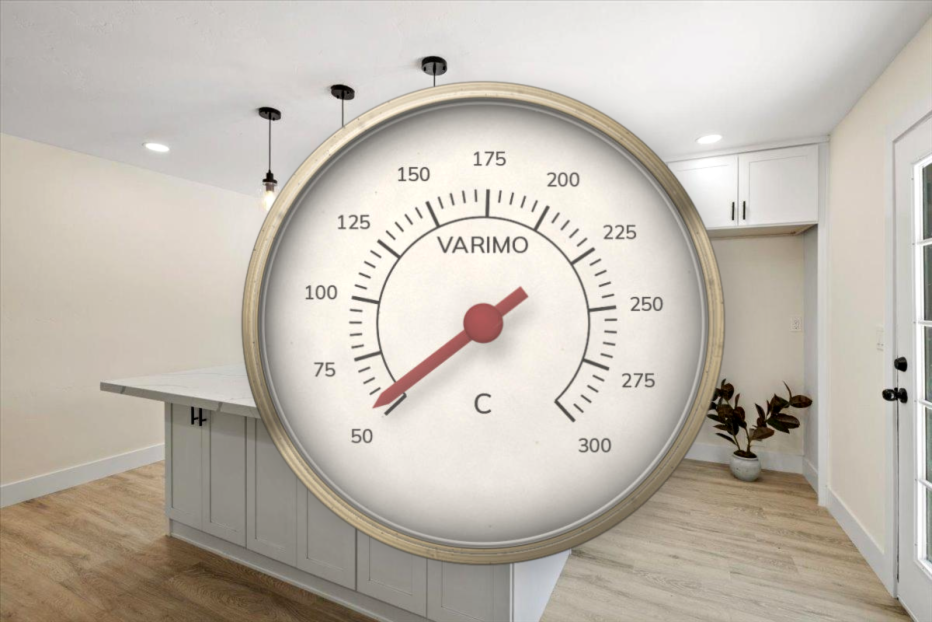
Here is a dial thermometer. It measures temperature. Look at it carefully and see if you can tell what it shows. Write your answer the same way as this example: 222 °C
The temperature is 55 °C
